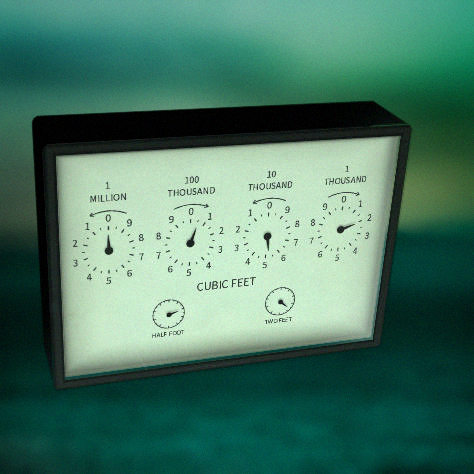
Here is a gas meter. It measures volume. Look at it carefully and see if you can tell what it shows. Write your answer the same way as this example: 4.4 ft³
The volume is 5200 ft³
